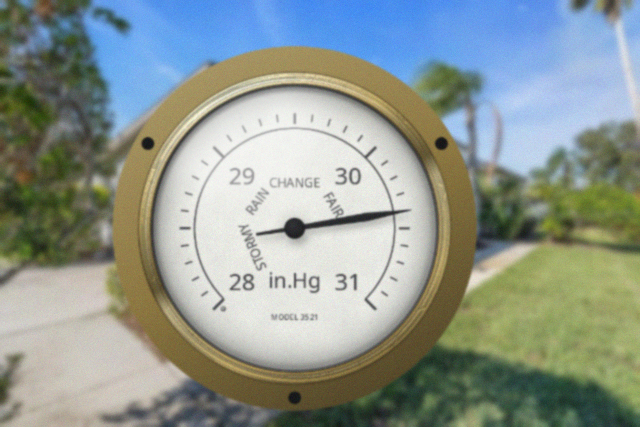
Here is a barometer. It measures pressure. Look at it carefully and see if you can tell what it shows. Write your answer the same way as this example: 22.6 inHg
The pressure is 30.4 inHg
